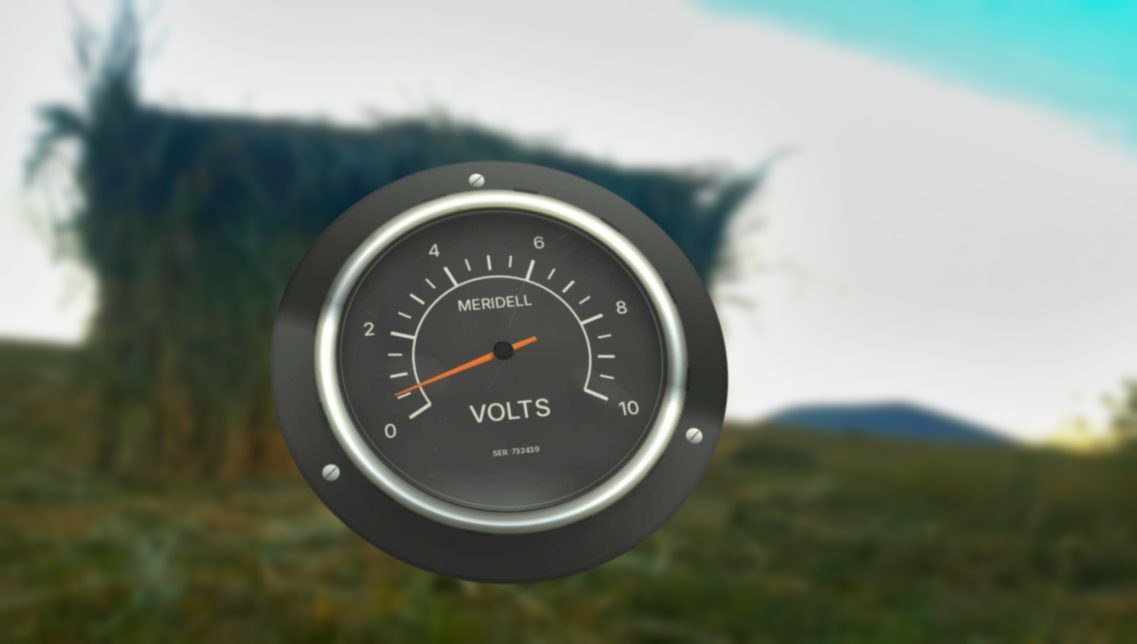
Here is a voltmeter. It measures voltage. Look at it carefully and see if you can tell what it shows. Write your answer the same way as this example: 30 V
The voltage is 0.5 V
